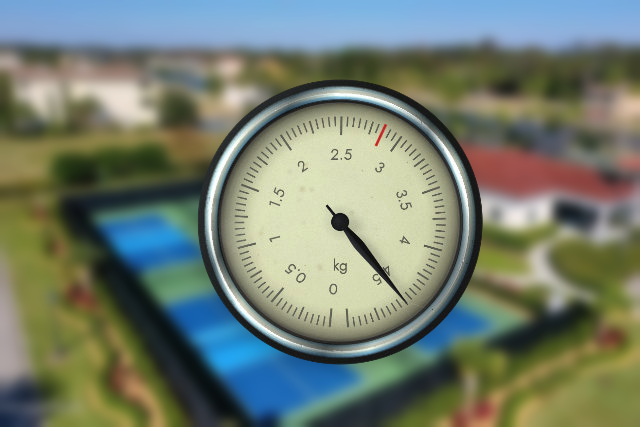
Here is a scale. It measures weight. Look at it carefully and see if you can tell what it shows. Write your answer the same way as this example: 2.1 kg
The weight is 4.5 kg
